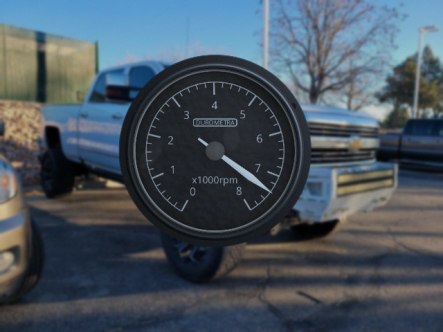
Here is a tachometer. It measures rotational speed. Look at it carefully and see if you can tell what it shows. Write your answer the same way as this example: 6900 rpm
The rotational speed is 7400 rpm
